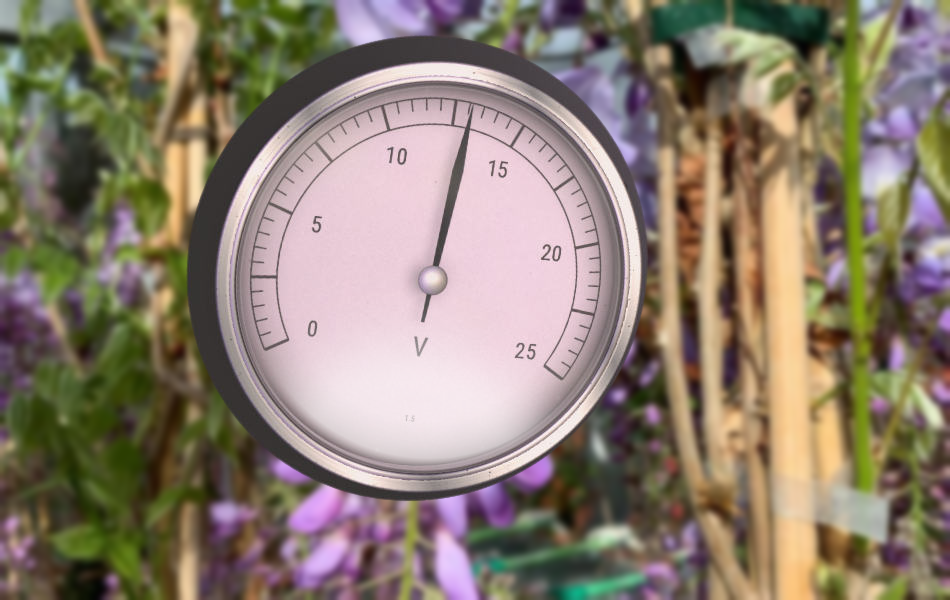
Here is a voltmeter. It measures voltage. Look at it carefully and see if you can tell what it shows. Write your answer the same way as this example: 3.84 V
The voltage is 13 V
